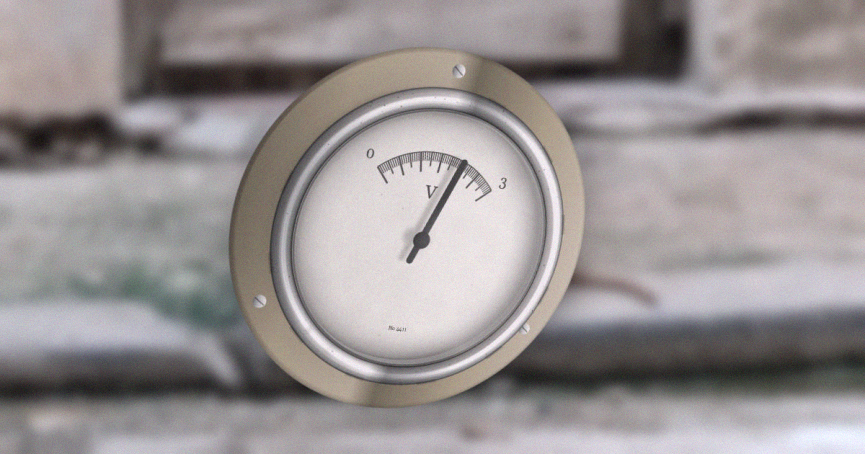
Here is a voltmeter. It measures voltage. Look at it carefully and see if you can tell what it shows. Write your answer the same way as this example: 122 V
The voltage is 2 V
